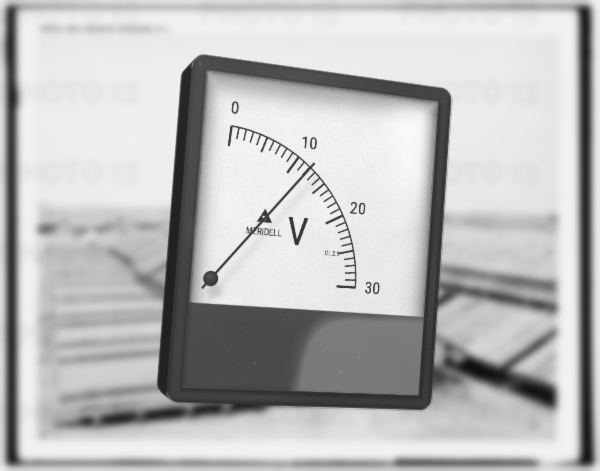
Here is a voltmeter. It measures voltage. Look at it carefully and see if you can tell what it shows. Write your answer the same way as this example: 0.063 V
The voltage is 12 V
